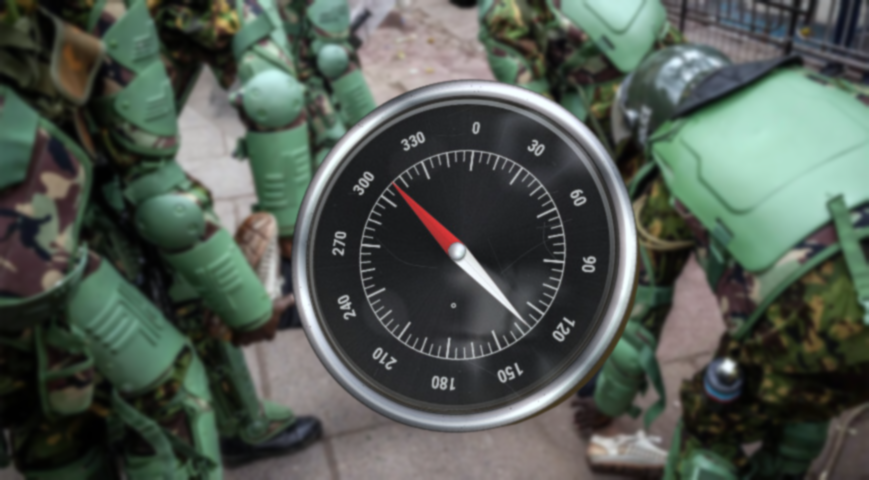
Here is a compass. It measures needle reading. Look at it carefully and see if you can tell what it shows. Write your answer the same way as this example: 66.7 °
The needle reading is 310 °
